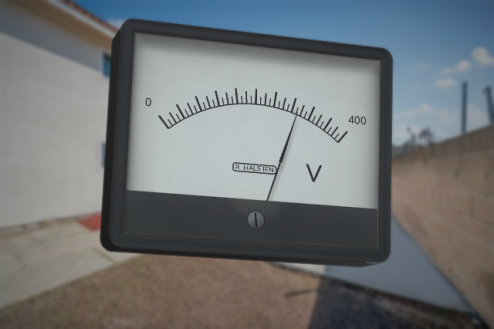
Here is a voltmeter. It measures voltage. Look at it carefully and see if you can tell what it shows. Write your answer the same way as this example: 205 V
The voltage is 290 V
